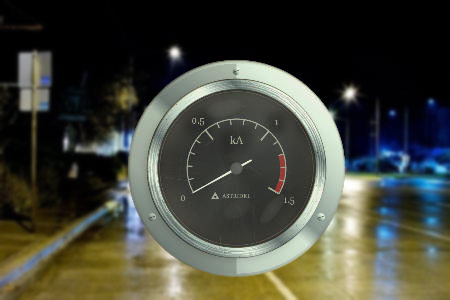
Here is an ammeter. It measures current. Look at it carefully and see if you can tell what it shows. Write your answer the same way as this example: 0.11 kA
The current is 0 kA
